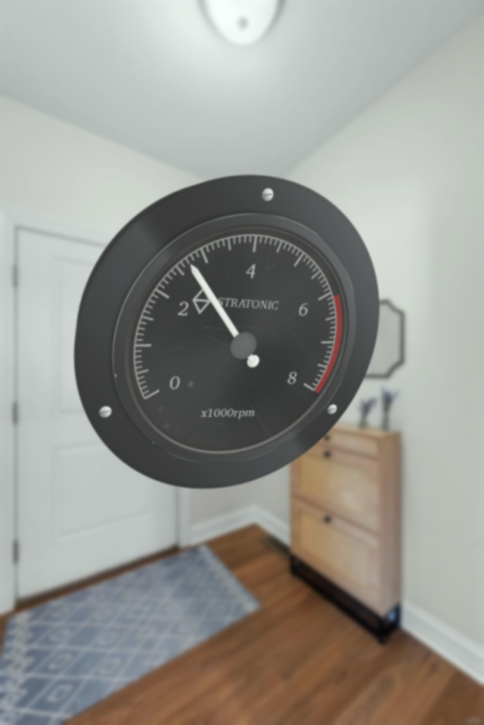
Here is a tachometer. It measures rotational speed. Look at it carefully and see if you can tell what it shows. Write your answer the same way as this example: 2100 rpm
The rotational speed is 2700 rpm
